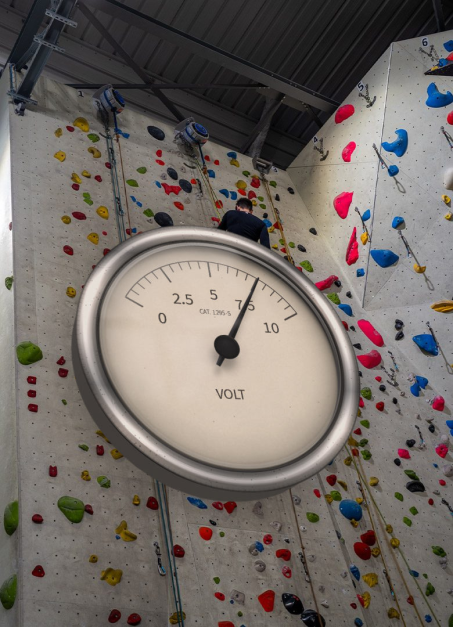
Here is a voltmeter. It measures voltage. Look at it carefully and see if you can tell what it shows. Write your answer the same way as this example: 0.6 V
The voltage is 7.5 V
